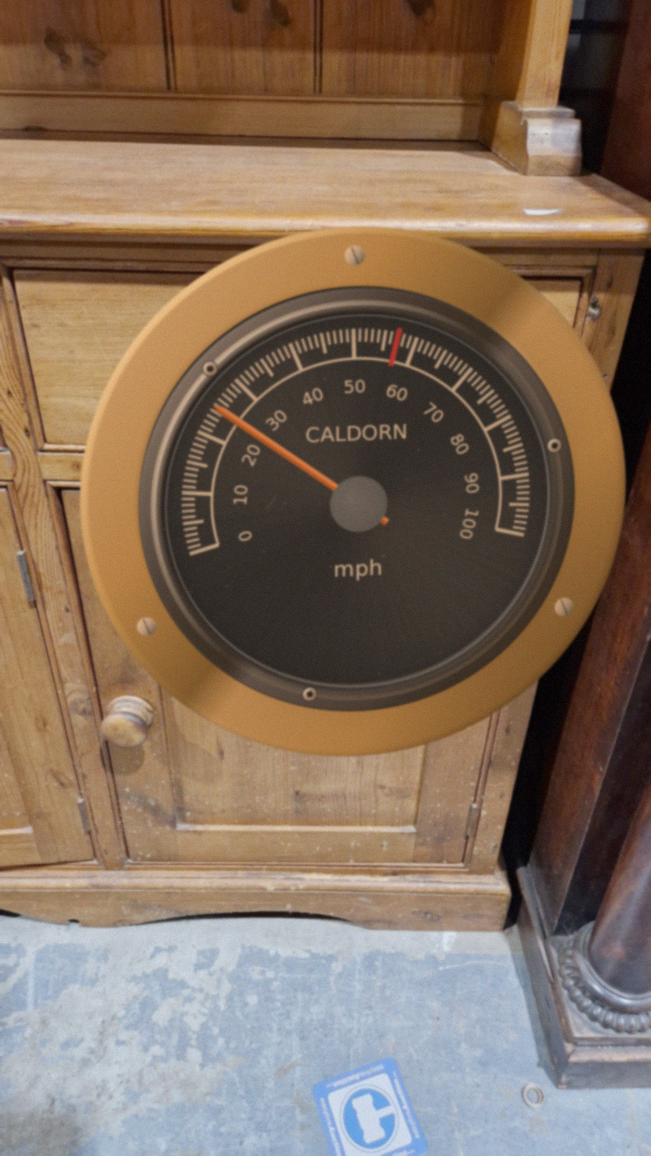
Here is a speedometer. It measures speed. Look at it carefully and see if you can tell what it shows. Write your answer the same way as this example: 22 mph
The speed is 25 mph
